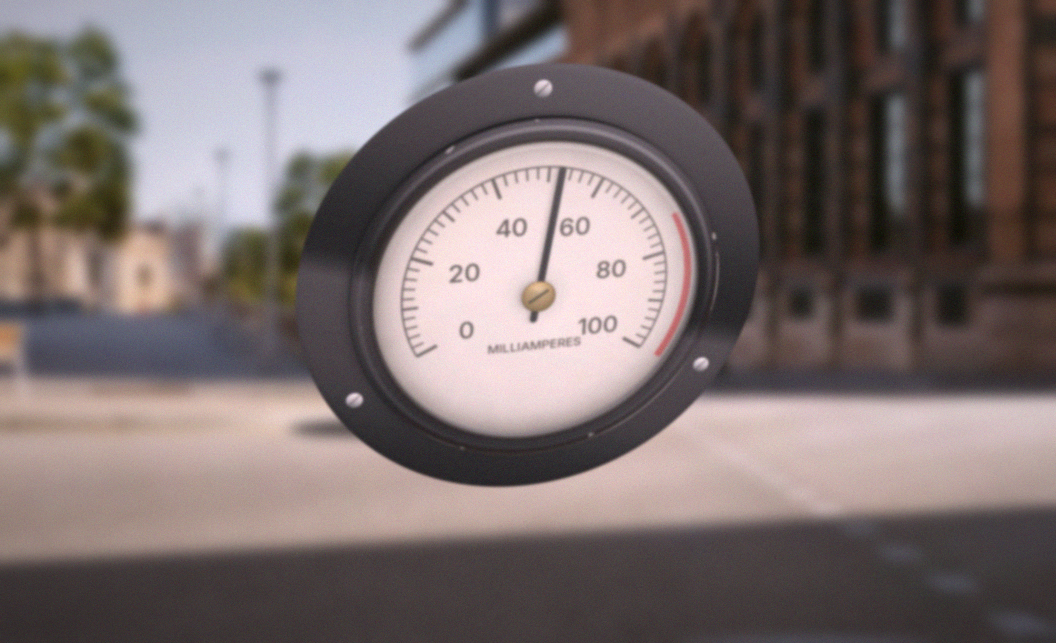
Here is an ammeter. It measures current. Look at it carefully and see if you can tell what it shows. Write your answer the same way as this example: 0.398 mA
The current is 52 mA
